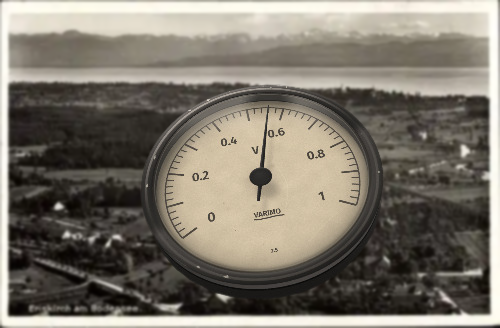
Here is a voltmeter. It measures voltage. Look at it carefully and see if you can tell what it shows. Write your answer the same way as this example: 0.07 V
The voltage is 0.56 V
